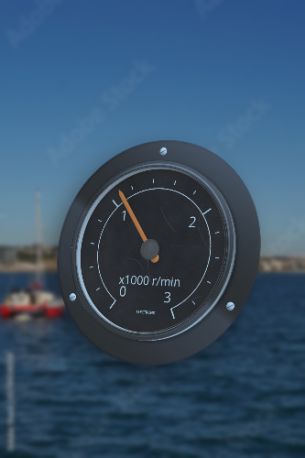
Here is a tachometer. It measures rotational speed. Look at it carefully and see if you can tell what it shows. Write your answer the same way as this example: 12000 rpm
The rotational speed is 1100 rpm
